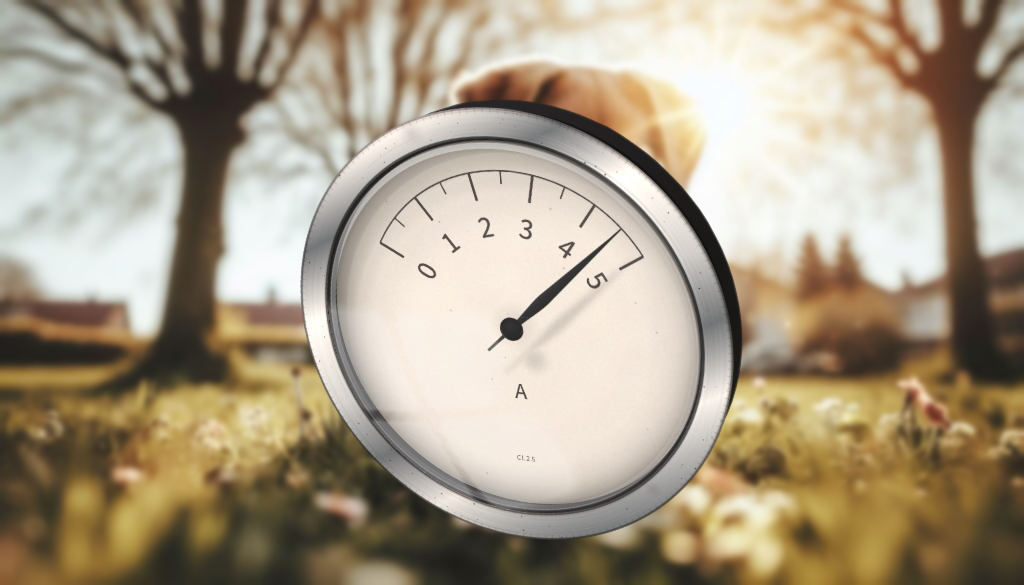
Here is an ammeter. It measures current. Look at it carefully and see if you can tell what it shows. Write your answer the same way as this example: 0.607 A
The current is 4.5 A
